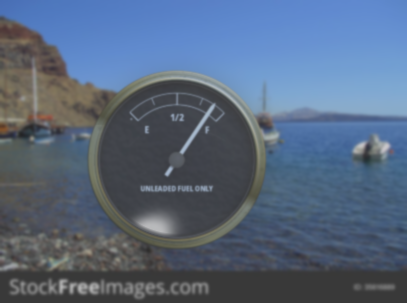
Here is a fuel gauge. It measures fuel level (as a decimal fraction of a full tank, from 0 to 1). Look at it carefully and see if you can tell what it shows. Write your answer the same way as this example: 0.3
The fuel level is 0.875
